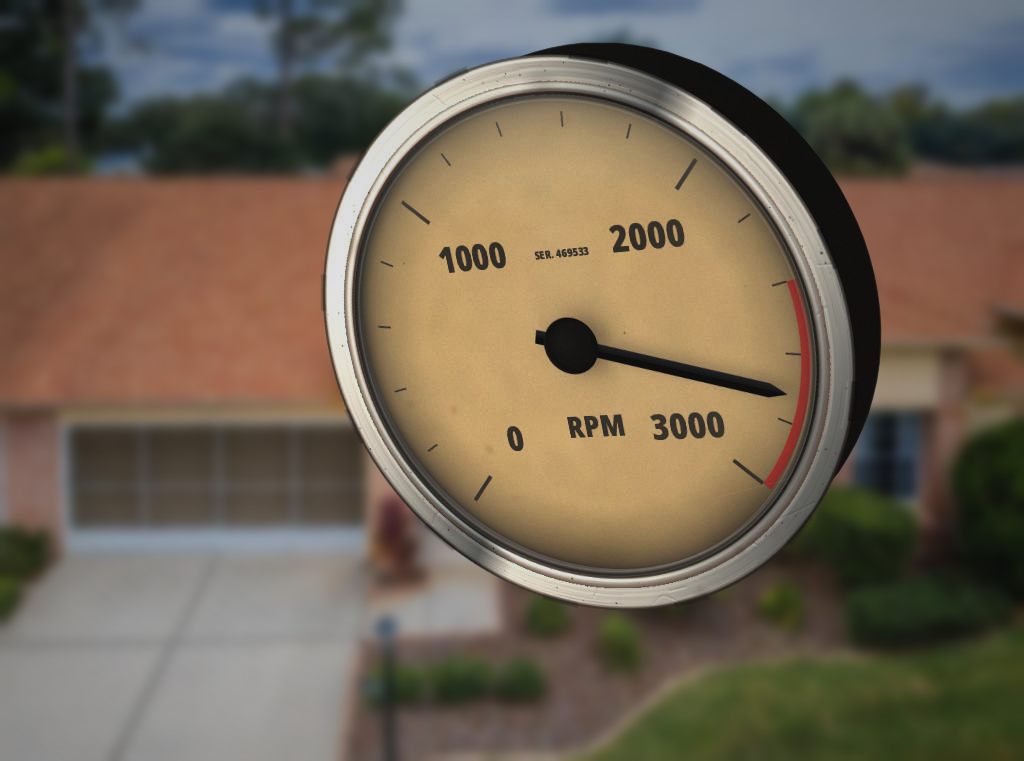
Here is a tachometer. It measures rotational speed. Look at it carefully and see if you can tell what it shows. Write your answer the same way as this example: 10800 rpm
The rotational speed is 2700 rpm
